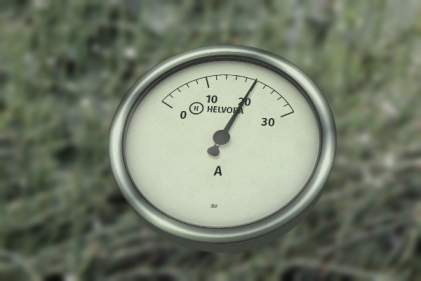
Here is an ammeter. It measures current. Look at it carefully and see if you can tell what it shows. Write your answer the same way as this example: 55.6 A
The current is 20 A
